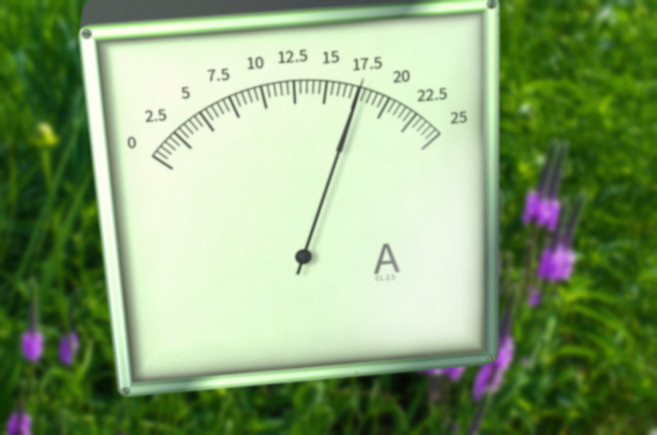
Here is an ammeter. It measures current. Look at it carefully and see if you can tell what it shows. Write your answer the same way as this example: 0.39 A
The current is 17.5 A
